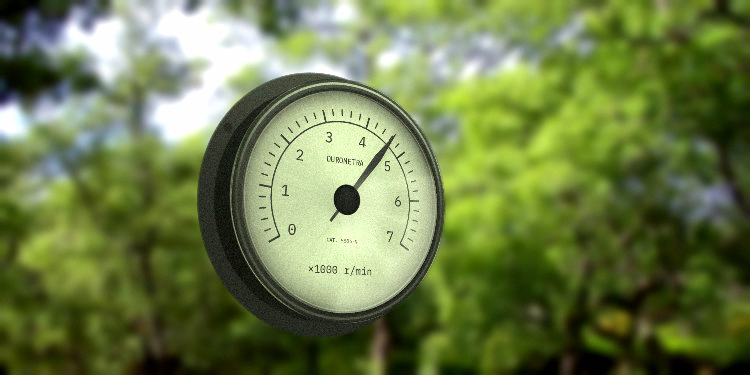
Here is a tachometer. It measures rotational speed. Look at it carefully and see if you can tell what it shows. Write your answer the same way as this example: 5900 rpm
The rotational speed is 4600 rpm
